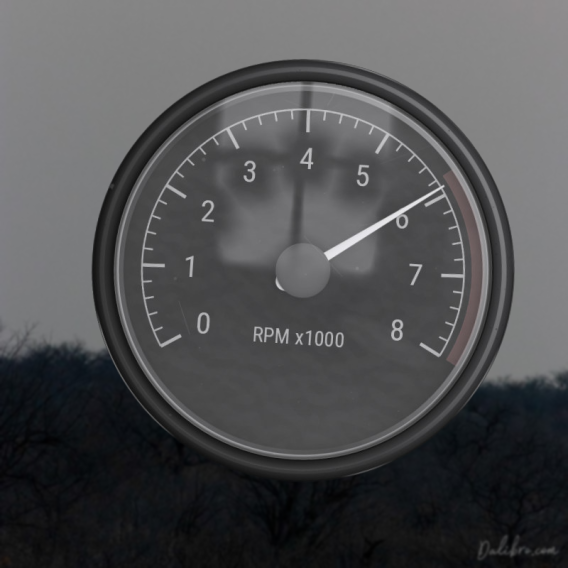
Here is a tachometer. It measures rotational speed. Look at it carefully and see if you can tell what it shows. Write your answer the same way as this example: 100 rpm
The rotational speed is 5900 rpm
